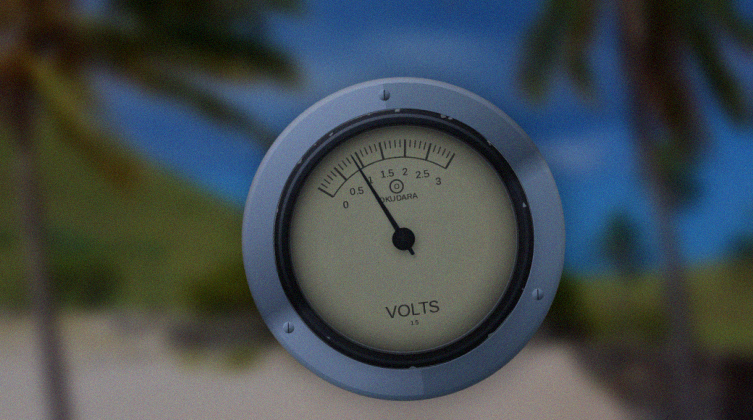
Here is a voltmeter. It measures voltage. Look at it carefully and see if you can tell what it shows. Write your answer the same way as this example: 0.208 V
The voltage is 0.9 V
